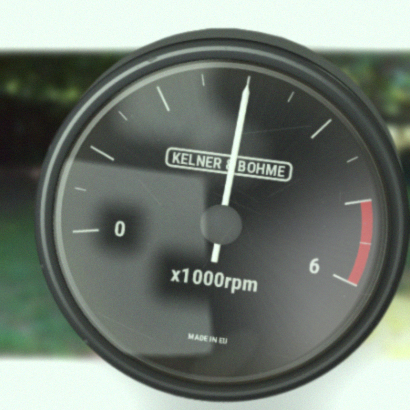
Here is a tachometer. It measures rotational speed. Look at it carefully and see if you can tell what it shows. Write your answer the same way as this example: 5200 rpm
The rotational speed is 3000 rpm
